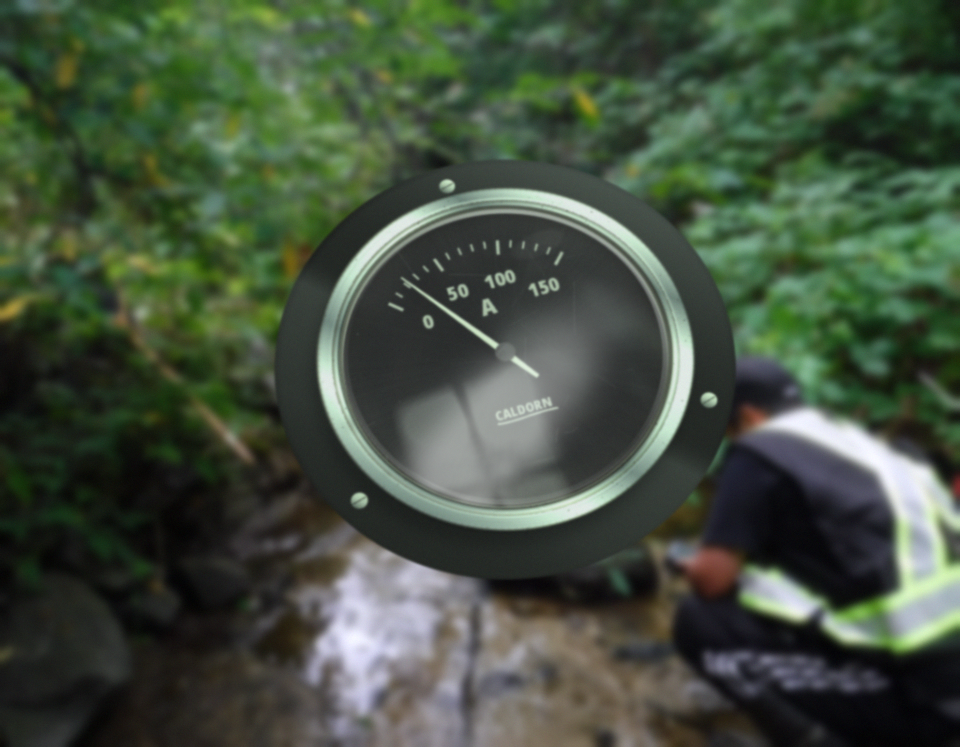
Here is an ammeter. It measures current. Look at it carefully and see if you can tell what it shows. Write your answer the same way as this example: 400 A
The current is 20 A
